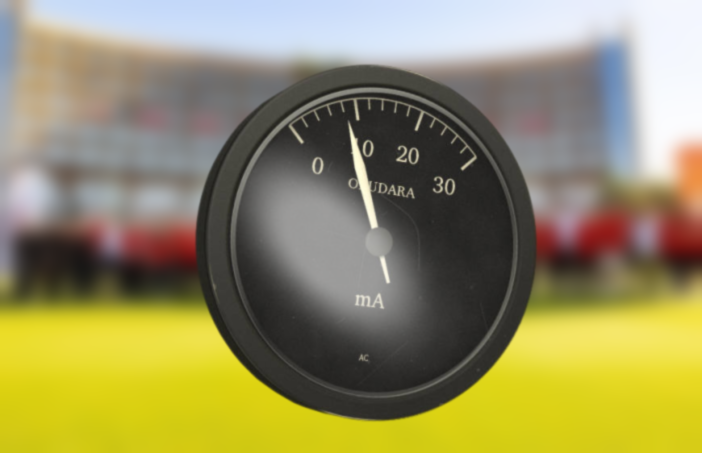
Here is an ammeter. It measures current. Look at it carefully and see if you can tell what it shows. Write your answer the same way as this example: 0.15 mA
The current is 8 mA
